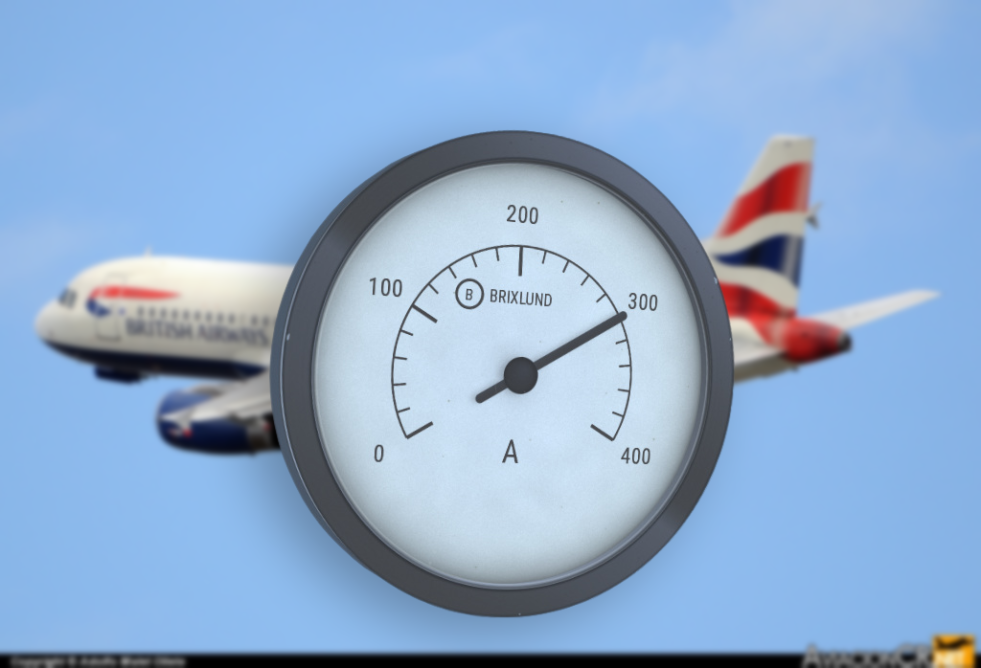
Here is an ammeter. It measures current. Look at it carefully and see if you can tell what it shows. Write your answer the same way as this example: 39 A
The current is 300 A
